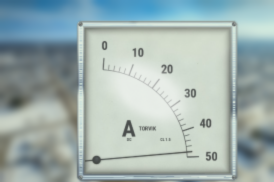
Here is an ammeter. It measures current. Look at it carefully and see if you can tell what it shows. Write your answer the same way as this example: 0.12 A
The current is 48 A
